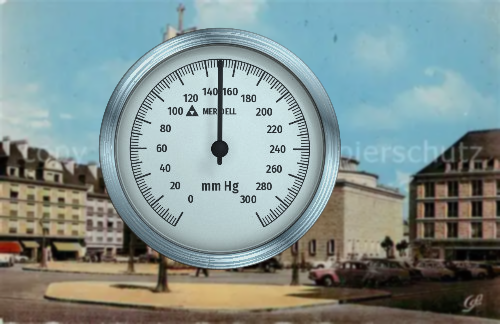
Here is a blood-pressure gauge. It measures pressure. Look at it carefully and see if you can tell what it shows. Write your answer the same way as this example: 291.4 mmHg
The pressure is 150 mmHg
